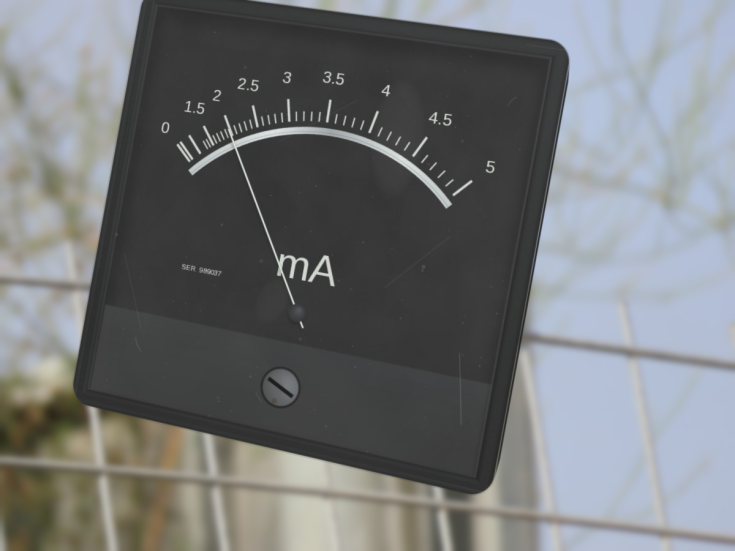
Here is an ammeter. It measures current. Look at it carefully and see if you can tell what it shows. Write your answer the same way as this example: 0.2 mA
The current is 2 mA
